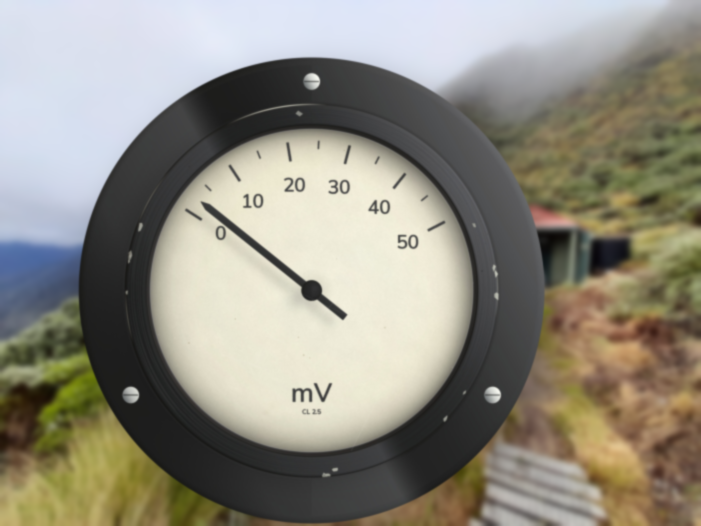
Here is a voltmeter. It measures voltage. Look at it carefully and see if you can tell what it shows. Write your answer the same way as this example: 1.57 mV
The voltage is 2.5 mV
